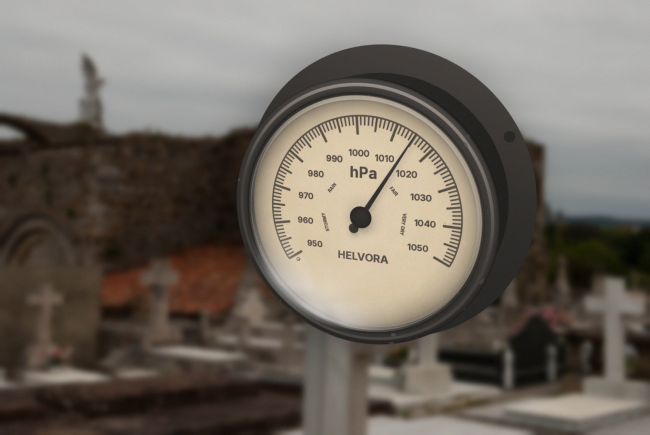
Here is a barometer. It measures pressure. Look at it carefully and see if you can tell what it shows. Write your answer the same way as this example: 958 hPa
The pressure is 1015 hPa
